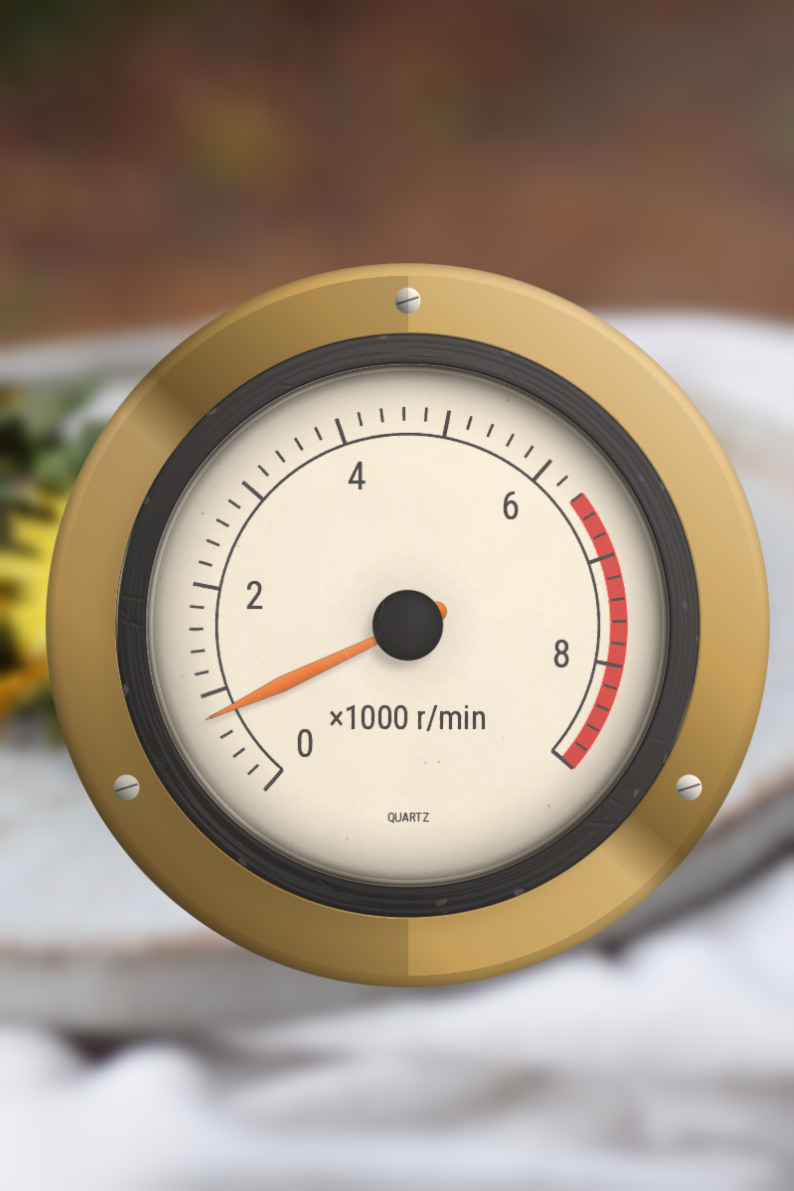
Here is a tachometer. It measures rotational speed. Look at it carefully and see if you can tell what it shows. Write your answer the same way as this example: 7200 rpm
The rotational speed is 800 rpm
